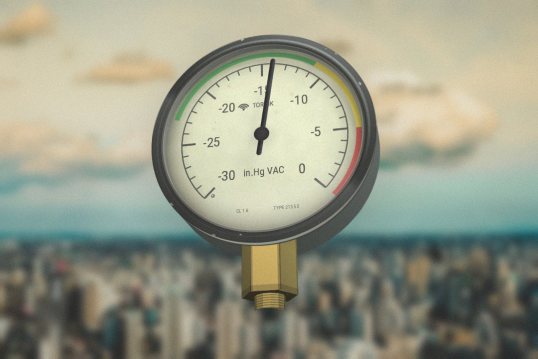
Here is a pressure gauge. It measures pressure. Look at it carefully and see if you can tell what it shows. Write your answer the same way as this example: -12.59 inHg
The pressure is -14 inHg
